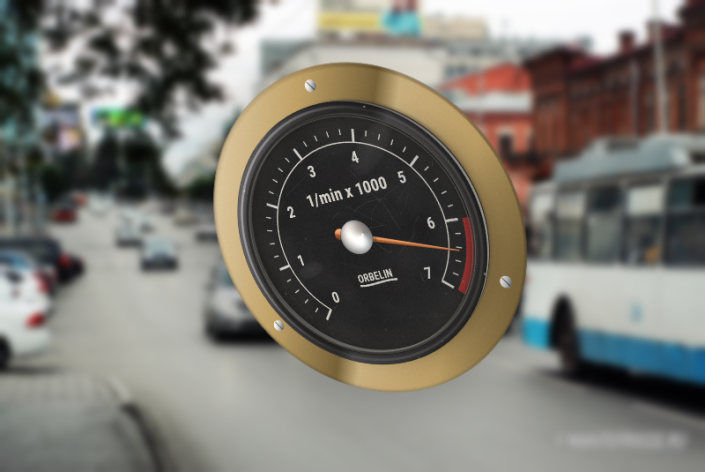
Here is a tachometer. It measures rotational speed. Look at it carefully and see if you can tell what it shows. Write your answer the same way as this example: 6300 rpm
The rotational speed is 6400 rpm
